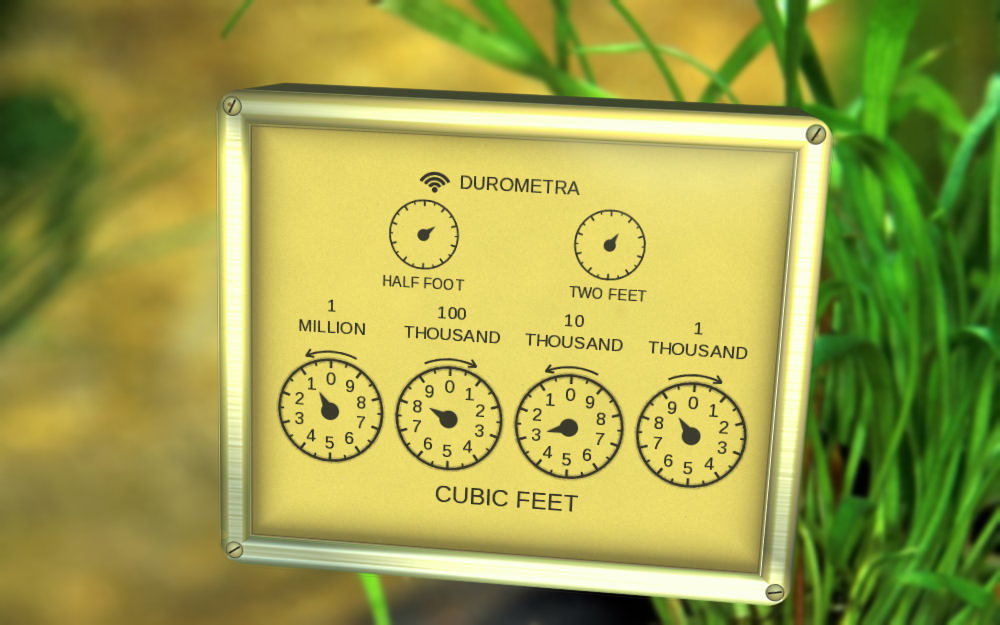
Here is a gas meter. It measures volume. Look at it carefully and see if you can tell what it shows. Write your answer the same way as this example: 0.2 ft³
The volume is 82900 ft³
